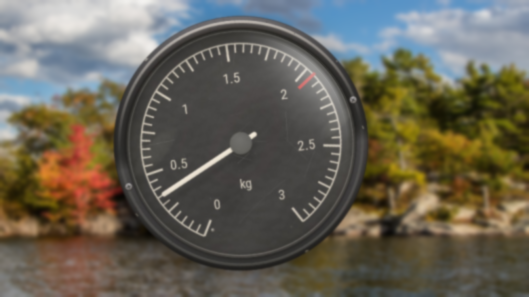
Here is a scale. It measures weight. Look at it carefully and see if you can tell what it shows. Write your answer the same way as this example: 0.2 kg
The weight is 0.35 kg
